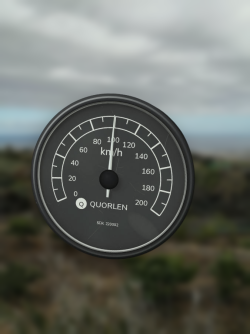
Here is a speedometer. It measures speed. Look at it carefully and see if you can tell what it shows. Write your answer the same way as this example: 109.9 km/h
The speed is 100 km/h
